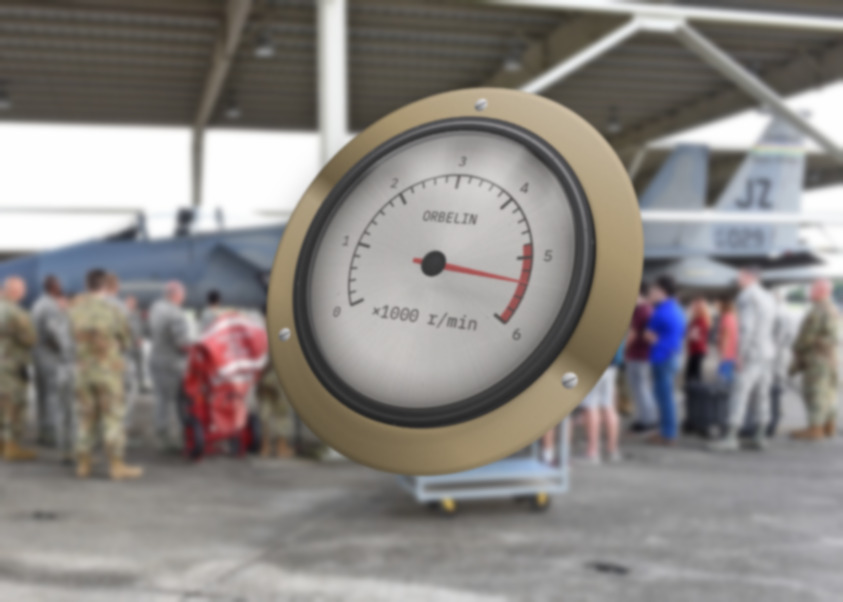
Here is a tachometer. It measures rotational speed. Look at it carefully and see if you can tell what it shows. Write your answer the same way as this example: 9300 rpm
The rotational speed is 5400 rpm
